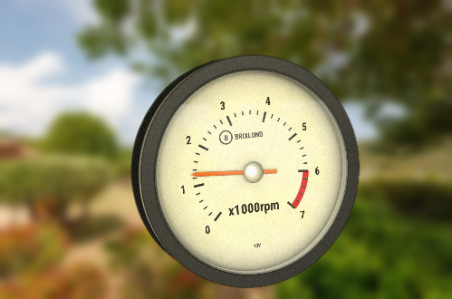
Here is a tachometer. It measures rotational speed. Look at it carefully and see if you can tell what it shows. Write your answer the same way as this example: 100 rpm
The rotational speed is 1300 rpm
